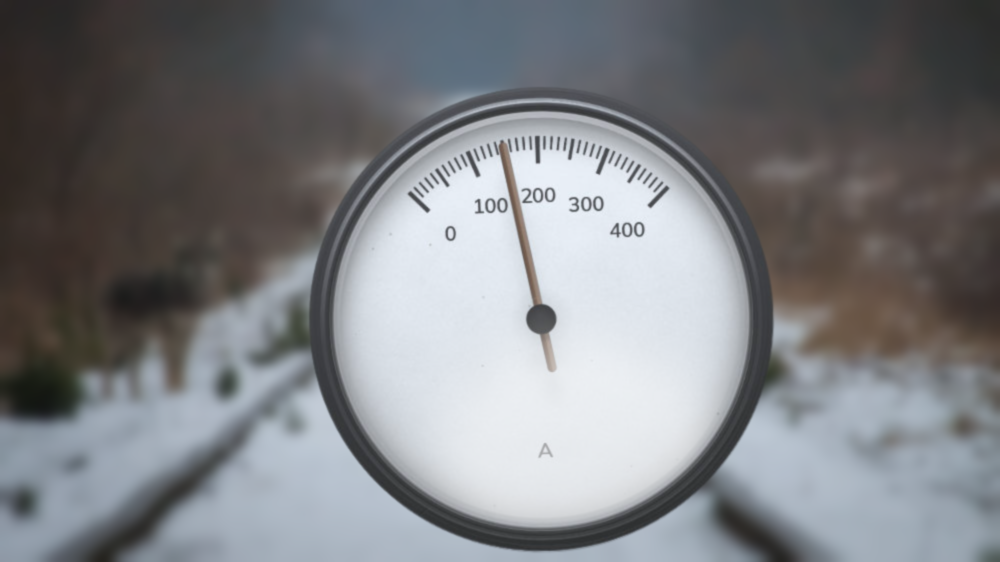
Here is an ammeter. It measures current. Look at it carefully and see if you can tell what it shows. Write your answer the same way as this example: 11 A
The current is 150 A
